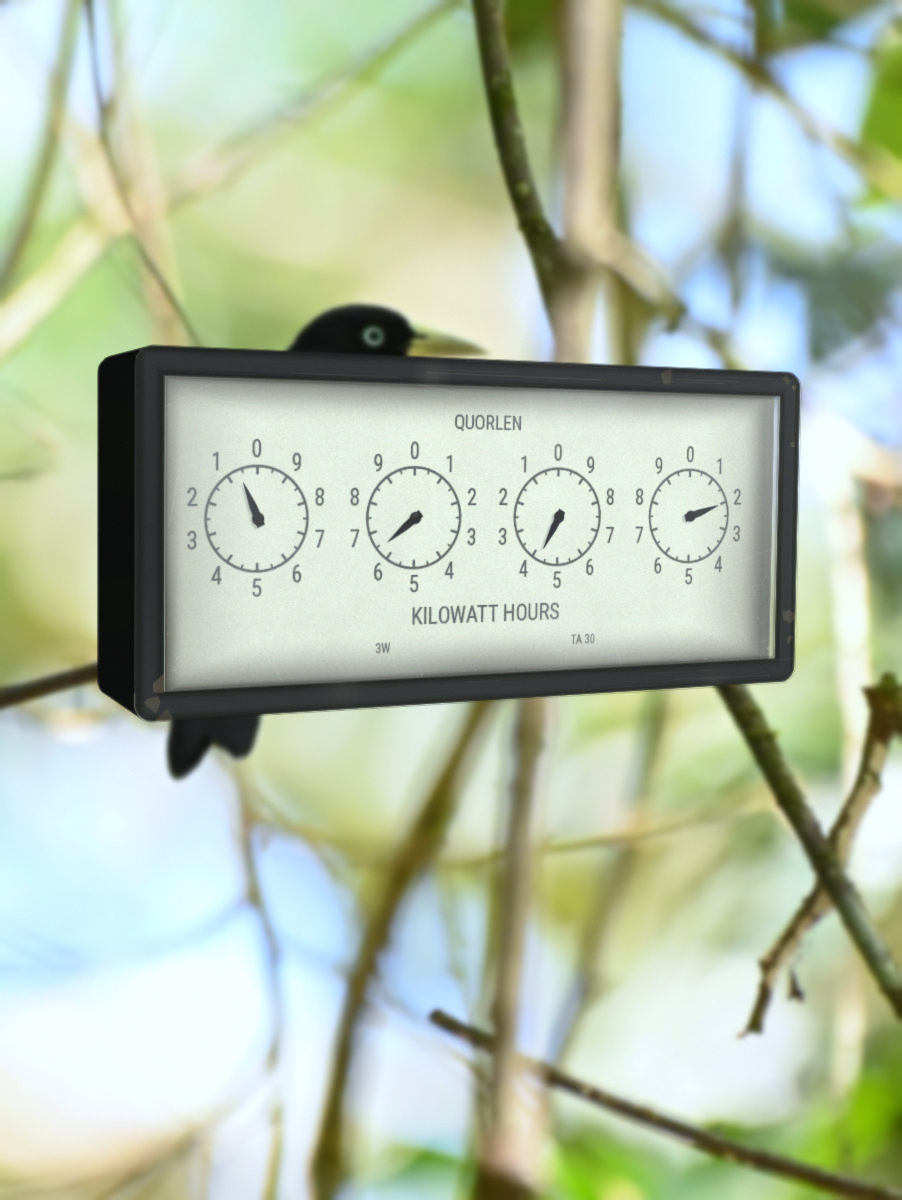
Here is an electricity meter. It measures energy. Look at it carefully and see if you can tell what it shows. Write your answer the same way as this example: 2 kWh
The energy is 642 kWh
